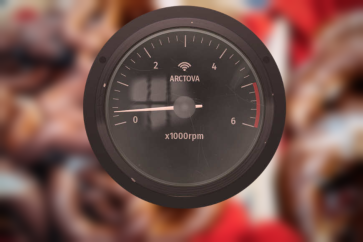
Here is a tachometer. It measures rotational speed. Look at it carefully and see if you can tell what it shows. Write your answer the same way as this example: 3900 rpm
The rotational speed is 300 rpm
